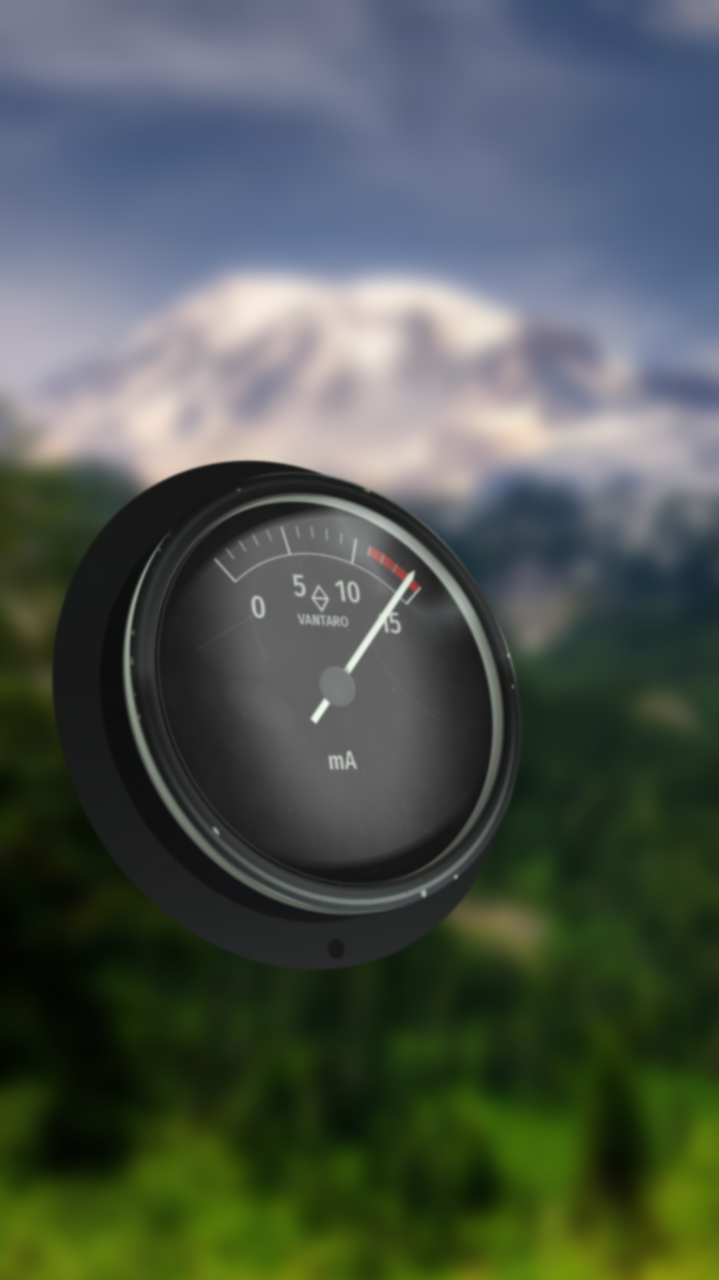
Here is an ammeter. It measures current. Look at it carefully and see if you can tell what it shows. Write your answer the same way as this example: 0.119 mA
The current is 14 mA
